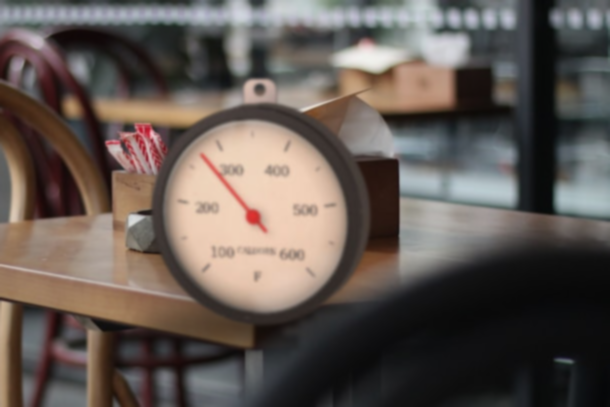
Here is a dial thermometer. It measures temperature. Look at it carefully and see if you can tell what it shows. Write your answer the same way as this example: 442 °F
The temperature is 275 °F
